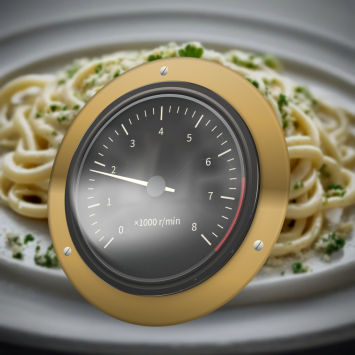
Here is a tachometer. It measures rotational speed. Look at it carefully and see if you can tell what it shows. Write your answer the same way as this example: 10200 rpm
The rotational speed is 1800 rpm
